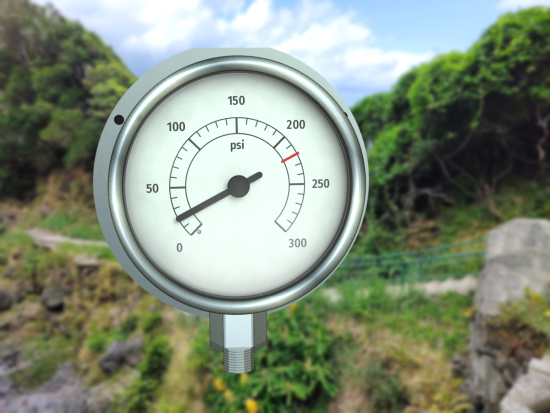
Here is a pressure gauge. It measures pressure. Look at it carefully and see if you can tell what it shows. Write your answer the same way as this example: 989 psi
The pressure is 20 psi
